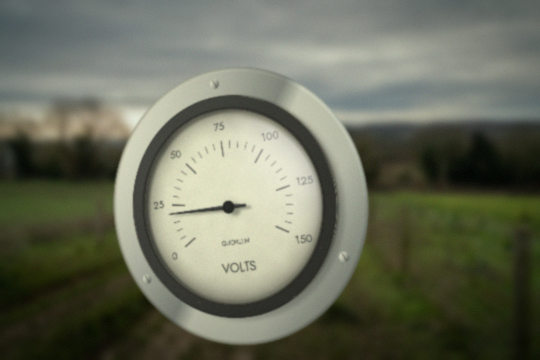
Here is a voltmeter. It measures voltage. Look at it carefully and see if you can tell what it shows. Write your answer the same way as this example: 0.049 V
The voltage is 20 V
